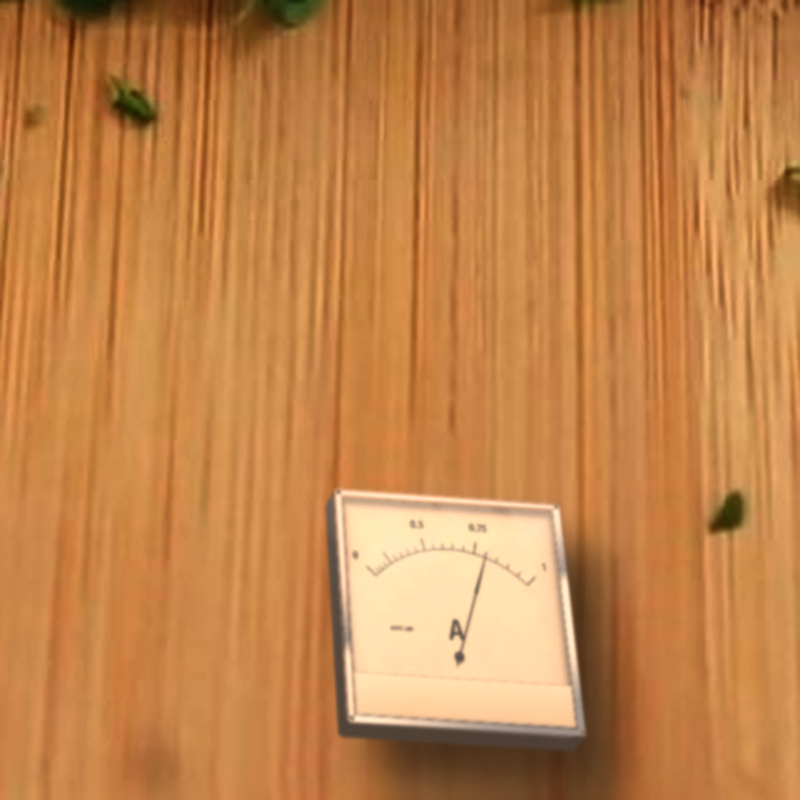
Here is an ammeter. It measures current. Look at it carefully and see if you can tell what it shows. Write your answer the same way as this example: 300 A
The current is 0.8 A
